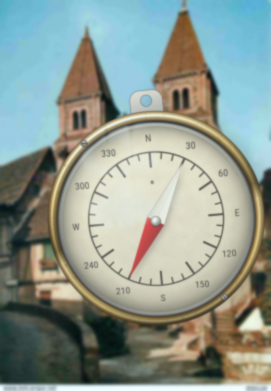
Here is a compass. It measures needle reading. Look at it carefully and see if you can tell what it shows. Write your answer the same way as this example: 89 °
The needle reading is 210 °
